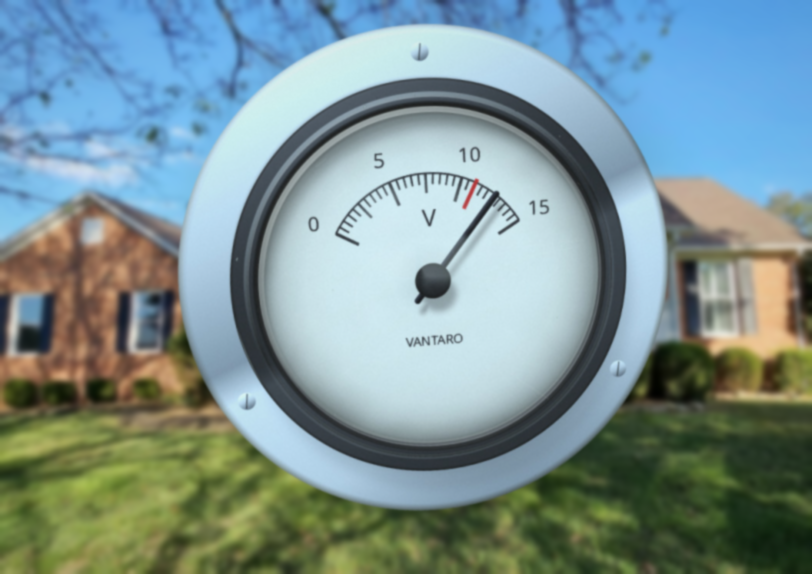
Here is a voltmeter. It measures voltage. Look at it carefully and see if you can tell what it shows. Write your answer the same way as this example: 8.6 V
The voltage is 12.5 V
